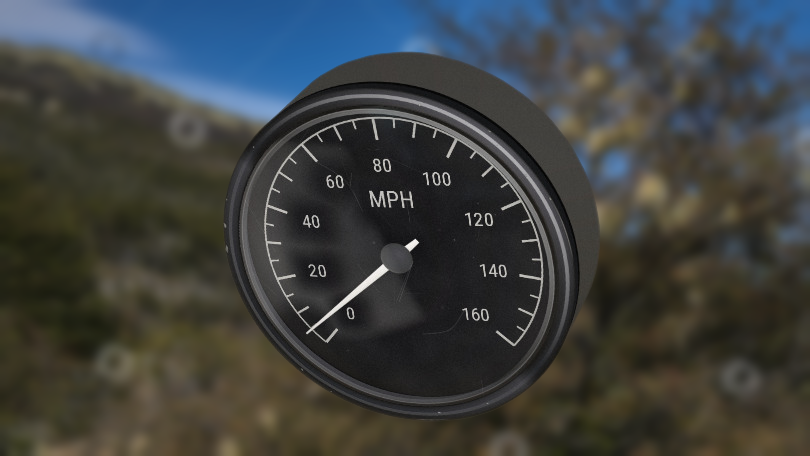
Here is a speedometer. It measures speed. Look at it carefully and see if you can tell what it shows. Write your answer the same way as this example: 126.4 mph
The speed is 5 mph
